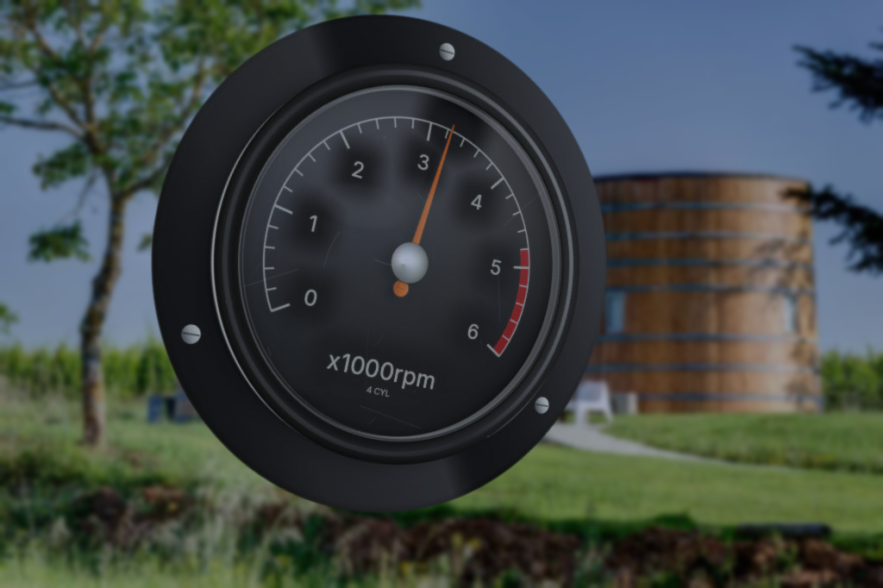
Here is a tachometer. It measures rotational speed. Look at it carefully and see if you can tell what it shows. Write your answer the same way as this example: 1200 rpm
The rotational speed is 3200 rpm
